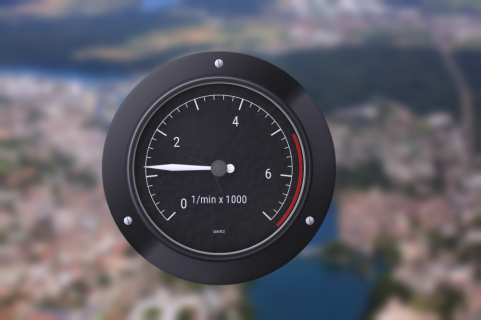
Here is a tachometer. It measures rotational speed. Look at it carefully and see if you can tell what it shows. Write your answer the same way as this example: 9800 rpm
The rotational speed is 1200 rpm
